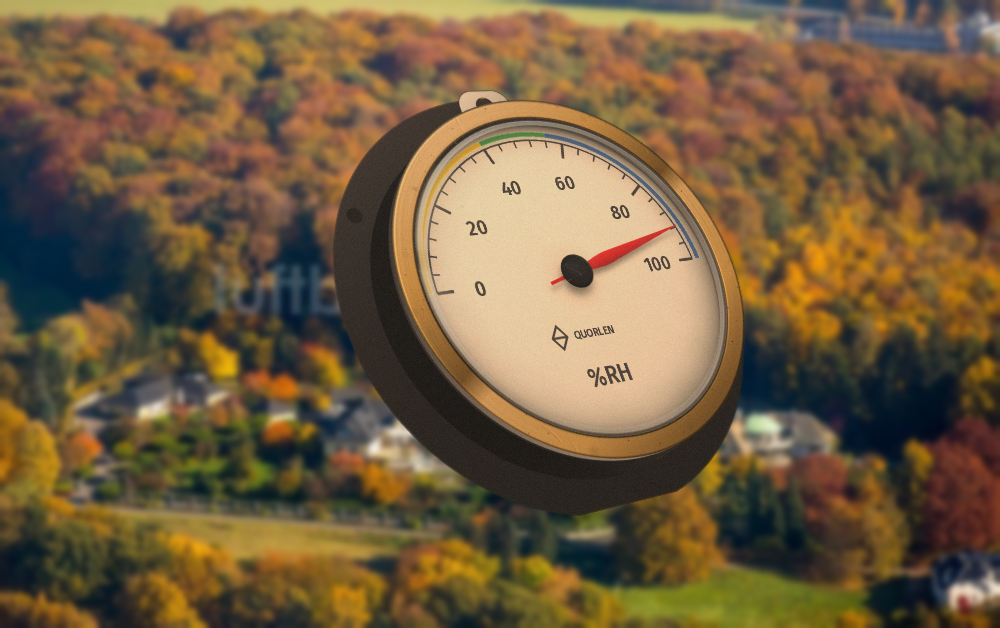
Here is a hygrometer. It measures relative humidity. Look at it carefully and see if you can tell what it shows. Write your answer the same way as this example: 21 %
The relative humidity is 92 %
